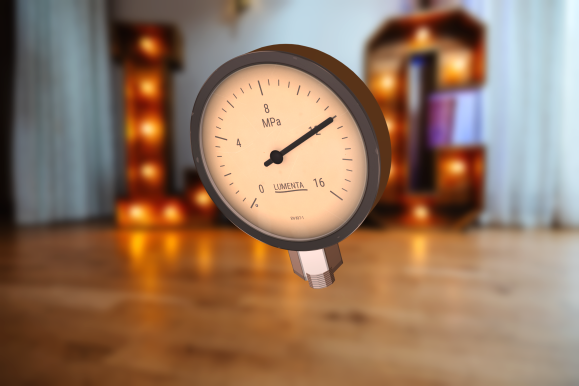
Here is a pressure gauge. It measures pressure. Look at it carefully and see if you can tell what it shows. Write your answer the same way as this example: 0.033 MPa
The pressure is 12 MPa
